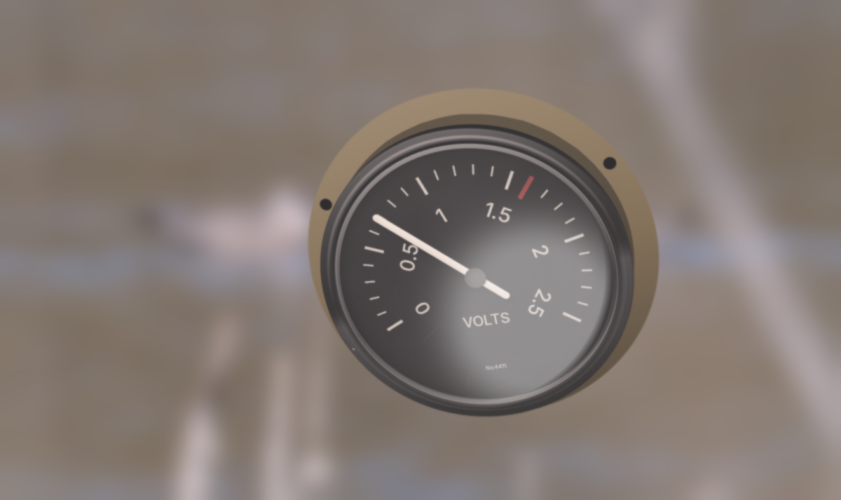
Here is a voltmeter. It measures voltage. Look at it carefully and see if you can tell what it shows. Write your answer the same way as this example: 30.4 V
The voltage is 0.7 V
